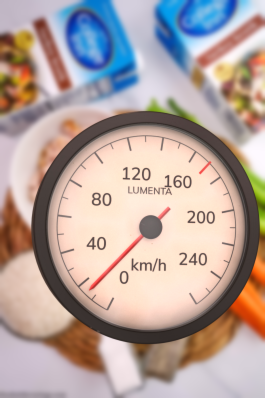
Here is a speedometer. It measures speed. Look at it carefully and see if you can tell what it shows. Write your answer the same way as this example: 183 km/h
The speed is 15 km/h
